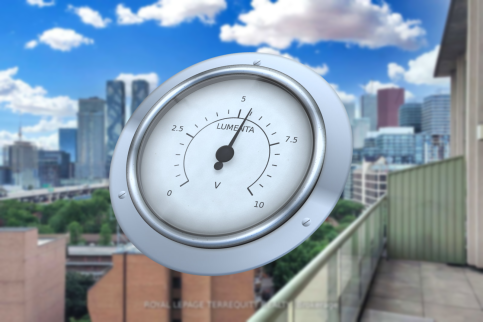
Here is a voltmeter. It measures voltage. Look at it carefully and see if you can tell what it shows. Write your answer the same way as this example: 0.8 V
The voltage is 5.5 V
